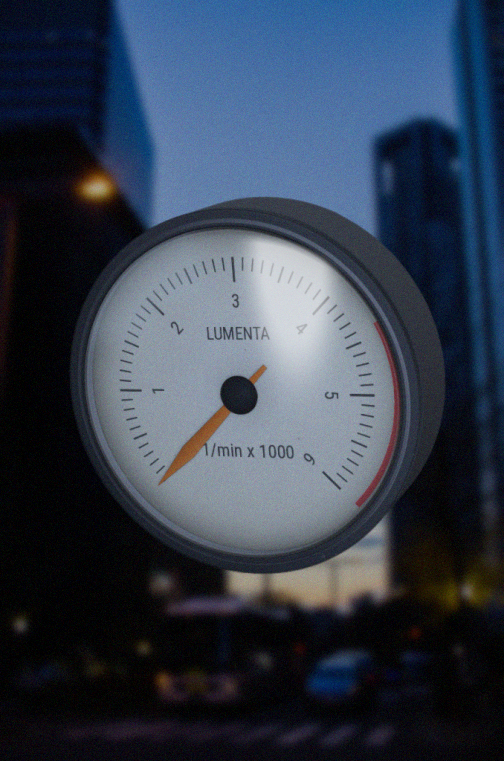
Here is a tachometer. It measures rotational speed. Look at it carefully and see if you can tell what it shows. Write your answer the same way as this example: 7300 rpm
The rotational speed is 0 rpm
